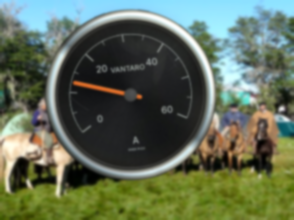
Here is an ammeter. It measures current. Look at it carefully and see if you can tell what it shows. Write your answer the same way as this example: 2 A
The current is 12.5 A
